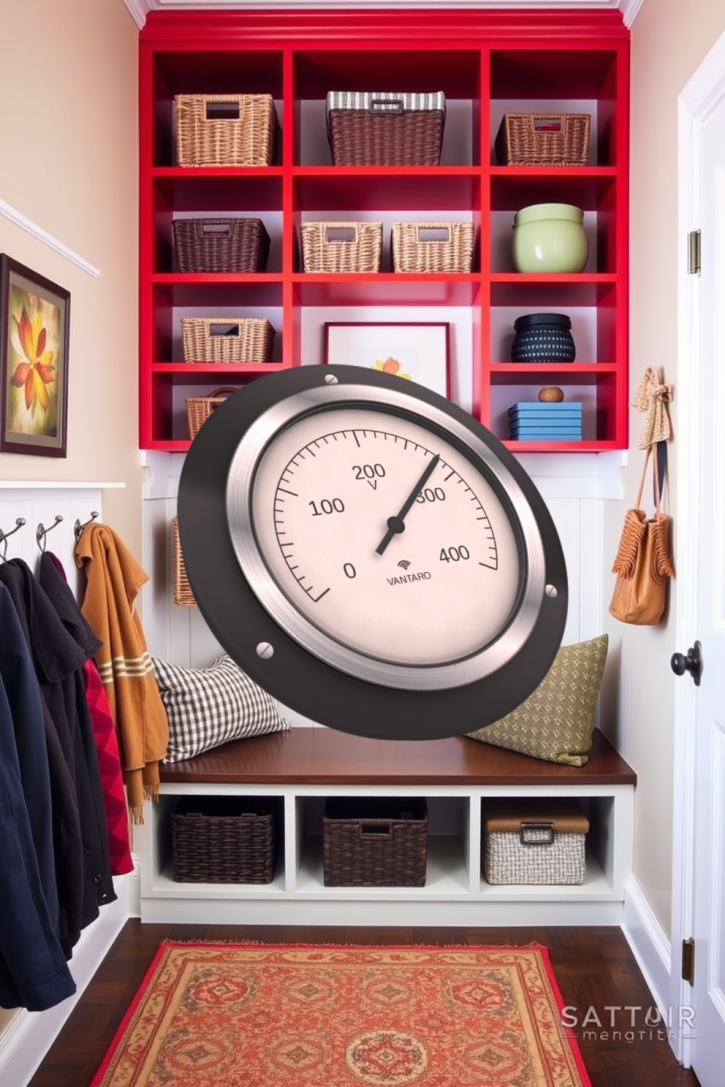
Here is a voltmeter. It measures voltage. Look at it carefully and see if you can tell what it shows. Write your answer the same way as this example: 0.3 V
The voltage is 280 V
